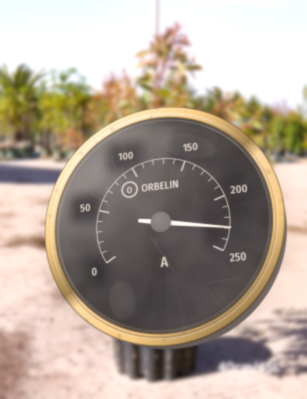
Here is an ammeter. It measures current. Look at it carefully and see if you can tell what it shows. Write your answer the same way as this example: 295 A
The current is 230 A
